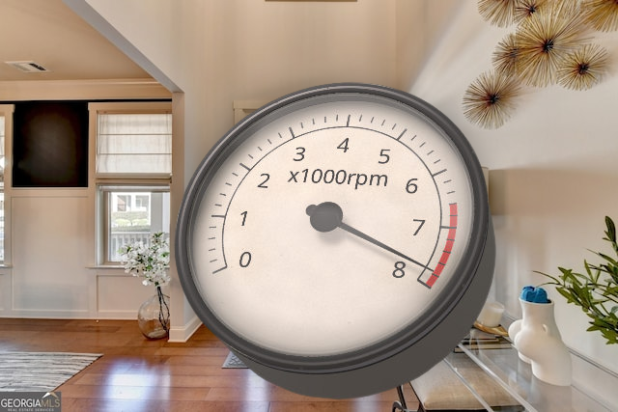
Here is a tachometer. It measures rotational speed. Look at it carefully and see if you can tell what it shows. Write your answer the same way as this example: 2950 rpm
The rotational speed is 7800 rpm
